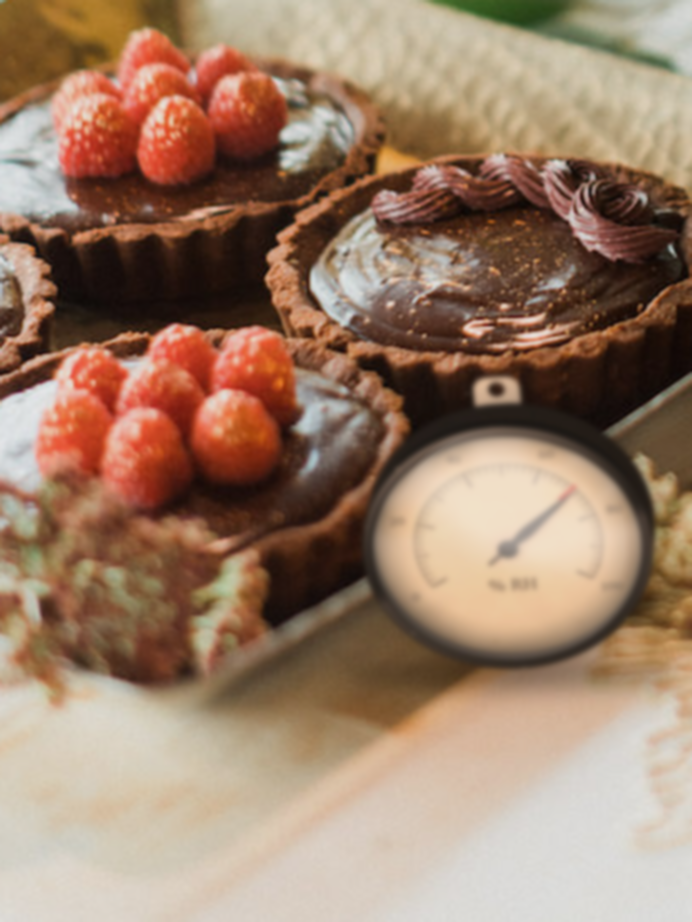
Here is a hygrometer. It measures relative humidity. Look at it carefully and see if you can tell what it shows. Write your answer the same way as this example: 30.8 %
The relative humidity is 70 %
